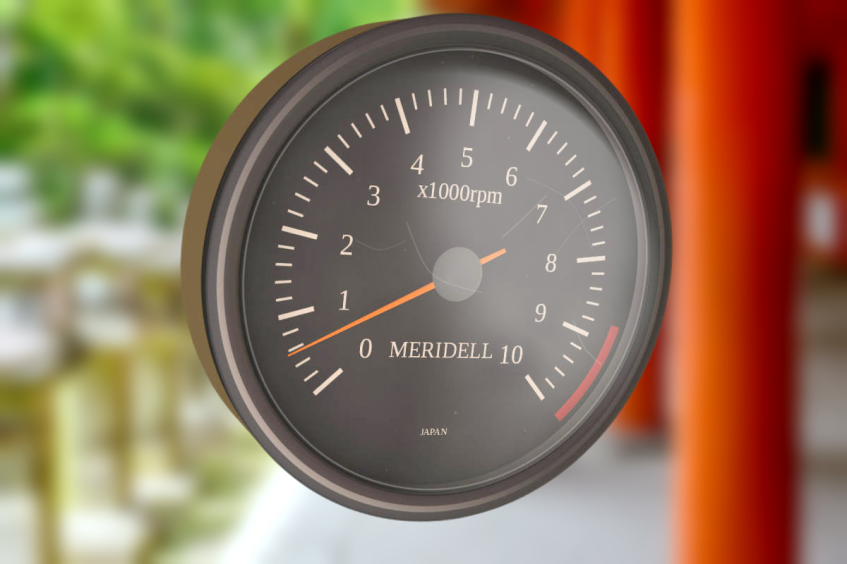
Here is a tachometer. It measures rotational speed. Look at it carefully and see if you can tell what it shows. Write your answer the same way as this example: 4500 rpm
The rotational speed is 600 rpm
